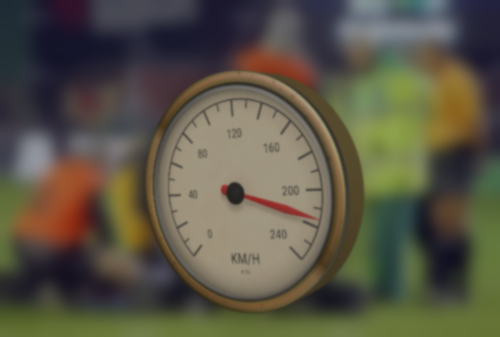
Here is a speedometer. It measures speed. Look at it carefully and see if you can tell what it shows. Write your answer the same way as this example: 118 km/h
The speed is 215 km/h
